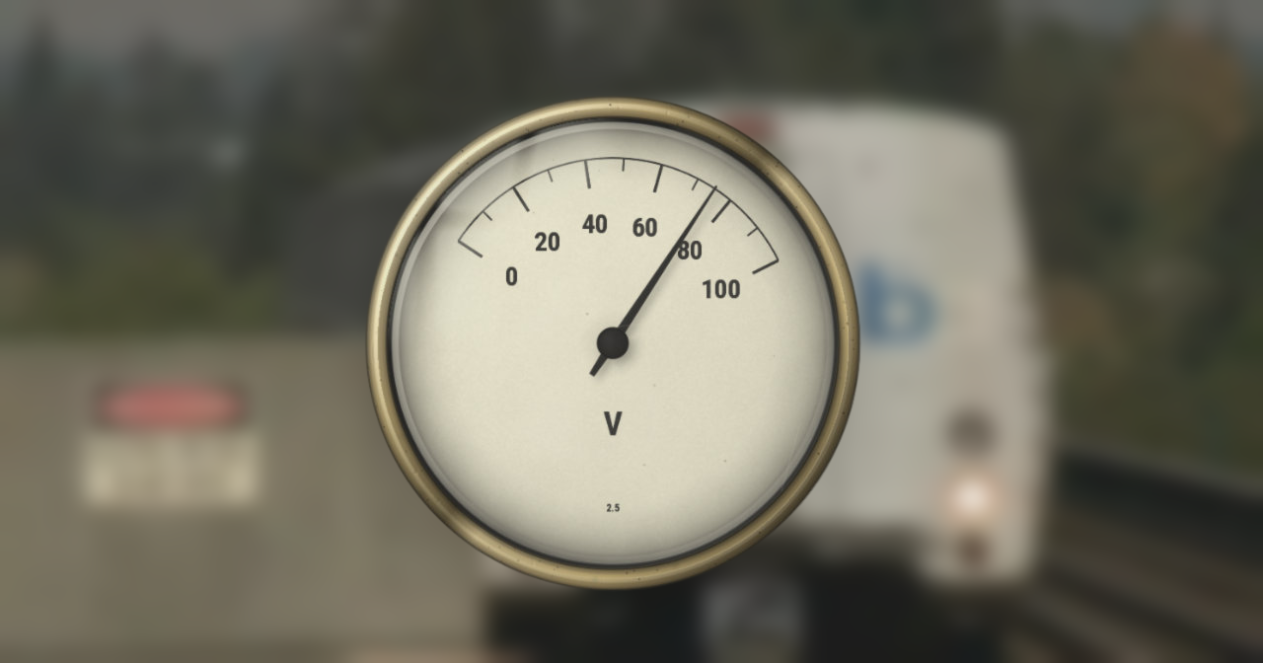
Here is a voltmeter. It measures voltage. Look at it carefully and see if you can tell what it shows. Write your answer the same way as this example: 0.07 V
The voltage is 75 V
